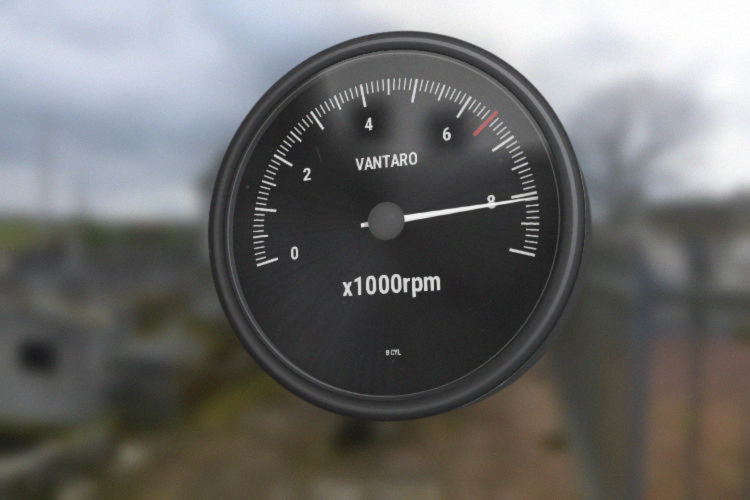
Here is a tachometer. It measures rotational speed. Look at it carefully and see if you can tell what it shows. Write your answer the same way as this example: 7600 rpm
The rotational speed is 8100 rpm
